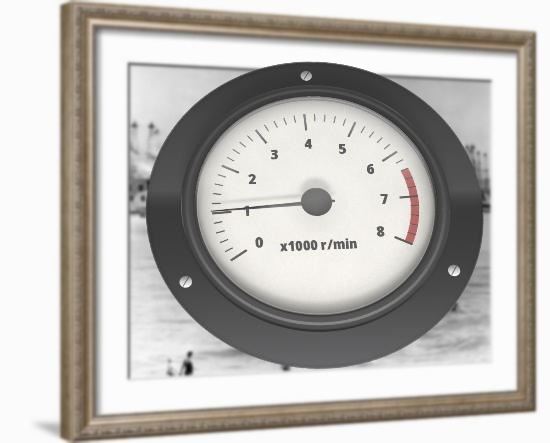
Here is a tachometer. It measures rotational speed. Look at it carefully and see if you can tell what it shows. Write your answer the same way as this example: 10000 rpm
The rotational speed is 1000 rpm
